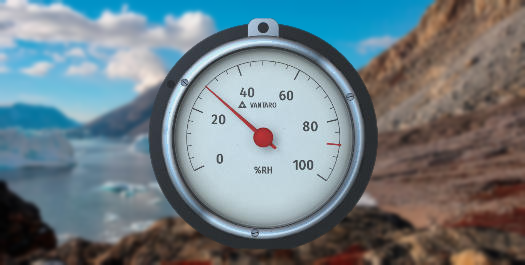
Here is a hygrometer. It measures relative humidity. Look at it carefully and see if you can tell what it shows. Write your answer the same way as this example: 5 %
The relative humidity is 28 %
